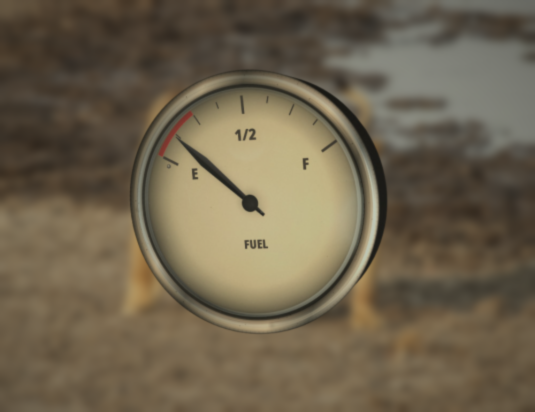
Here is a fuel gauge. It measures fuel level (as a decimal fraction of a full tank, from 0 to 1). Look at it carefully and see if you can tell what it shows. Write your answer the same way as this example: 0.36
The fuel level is 0.125
